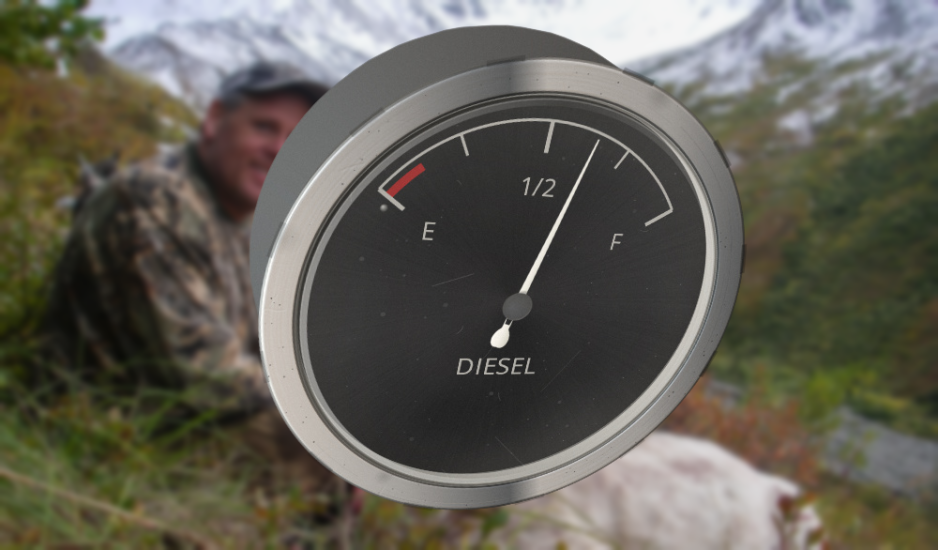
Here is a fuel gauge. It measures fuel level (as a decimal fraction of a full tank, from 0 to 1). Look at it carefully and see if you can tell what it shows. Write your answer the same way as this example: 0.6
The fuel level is 0.625
